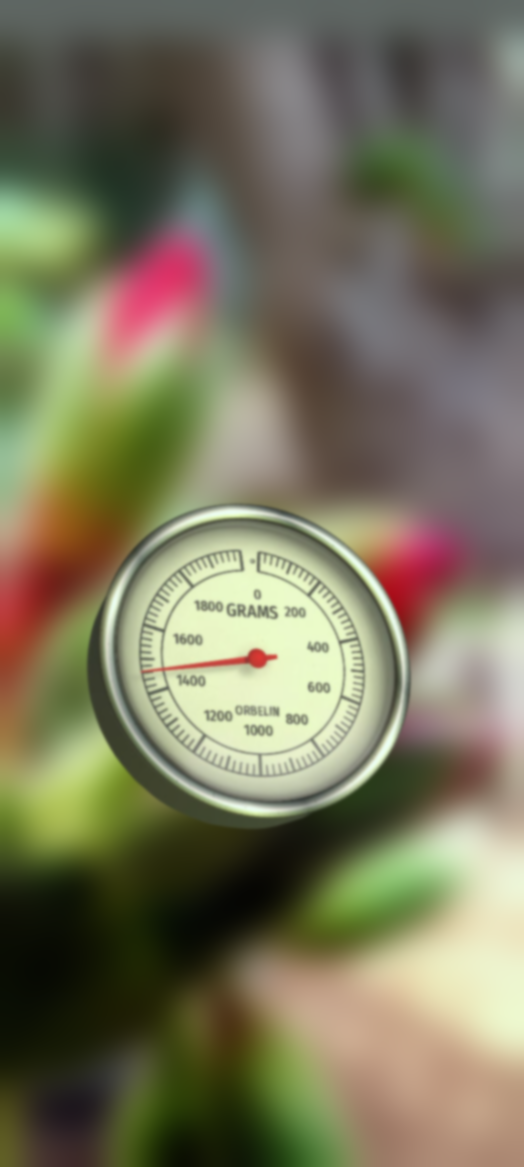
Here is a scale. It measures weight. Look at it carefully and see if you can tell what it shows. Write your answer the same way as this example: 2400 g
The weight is 1460 g
